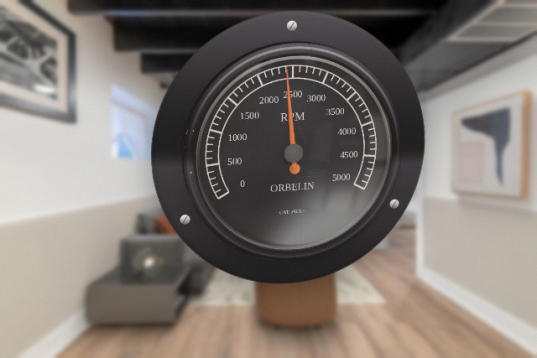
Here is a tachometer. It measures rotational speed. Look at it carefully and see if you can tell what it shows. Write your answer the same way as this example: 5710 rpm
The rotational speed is 2400 rpm
